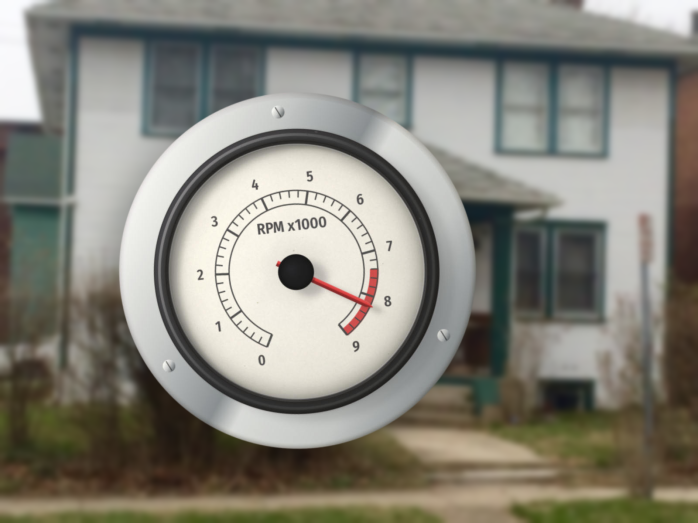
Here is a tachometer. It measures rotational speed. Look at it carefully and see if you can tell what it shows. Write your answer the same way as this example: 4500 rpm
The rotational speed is 8200 rpm
